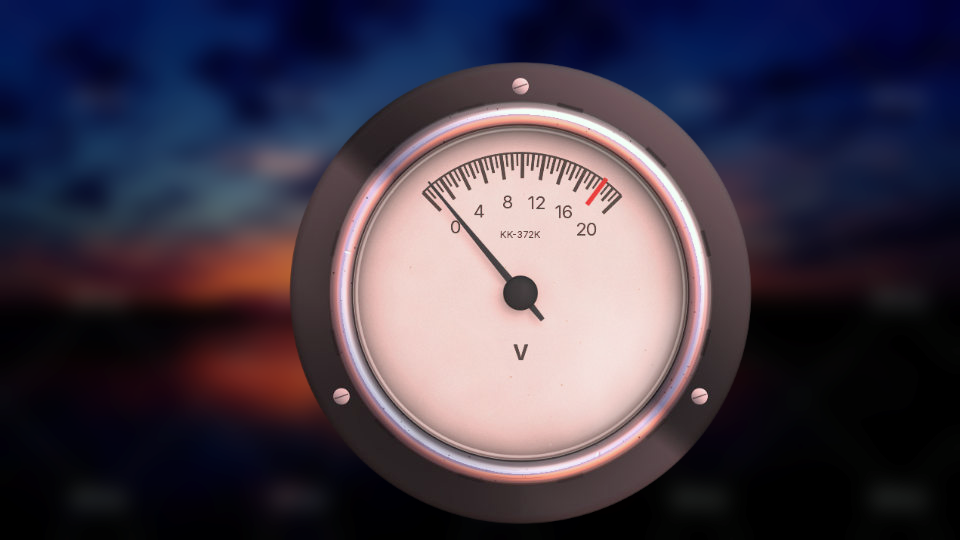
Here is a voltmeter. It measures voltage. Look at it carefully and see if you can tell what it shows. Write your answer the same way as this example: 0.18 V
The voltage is 1 V
